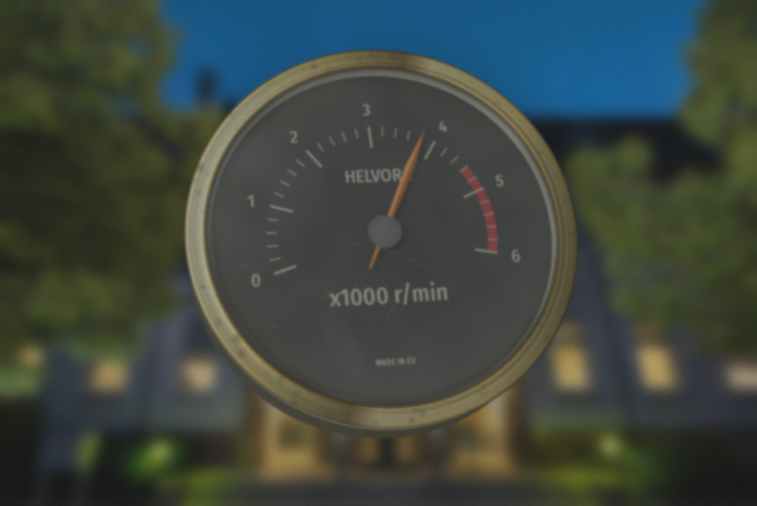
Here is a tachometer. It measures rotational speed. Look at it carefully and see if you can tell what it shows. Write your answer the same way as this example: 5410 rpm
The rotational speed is 3800 rpm
